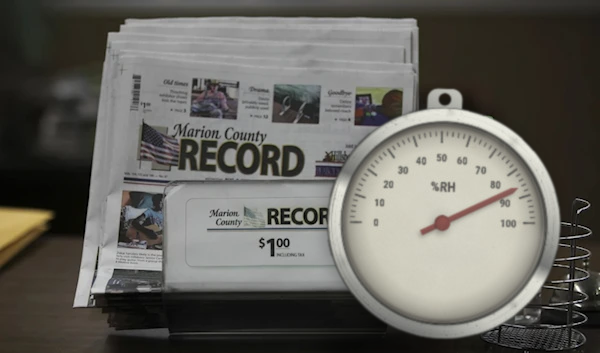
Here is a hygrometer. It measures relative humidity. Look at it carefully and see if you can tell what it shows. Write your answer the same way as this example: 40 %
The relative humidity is 86 %
